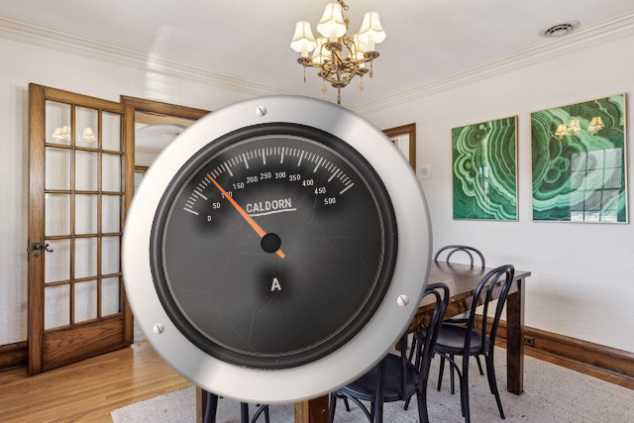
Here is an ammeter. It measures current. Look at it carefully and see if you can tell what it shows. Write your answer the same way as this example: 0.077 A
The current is 100 A
